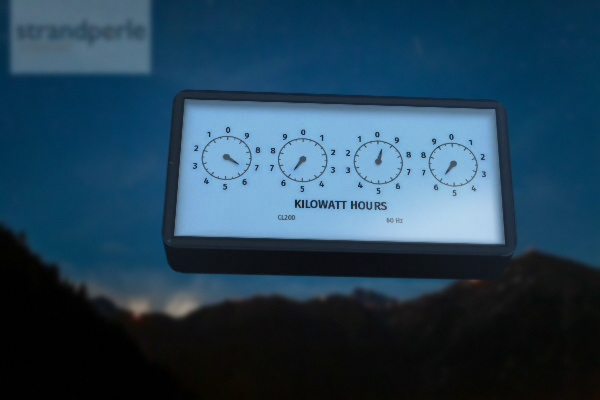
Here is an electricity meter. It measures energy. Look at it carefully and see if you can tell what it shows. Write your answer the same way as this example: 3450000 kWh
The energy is 6596 kWh
